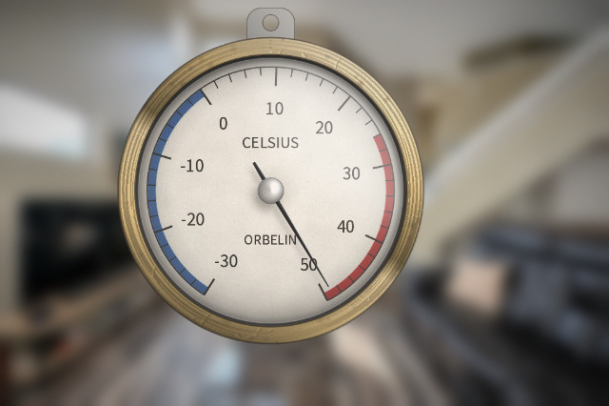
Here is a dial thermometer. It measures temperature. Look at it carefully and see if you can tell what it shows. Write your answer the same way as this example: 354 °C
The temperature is 49 °C
